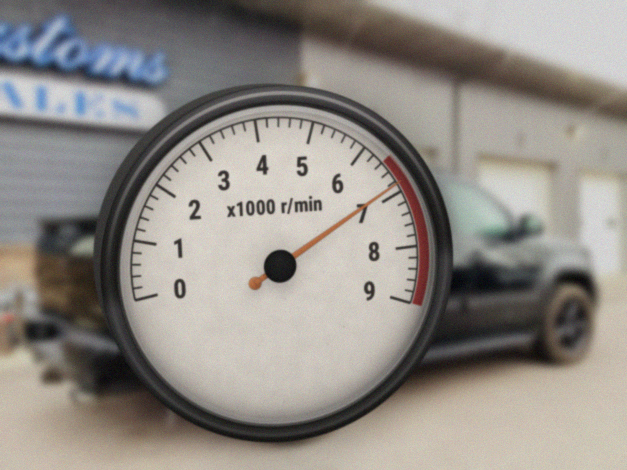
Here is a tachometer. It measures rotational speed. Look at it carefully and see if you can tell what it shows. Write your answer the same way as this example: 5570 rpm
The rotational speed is 6800 rpm
